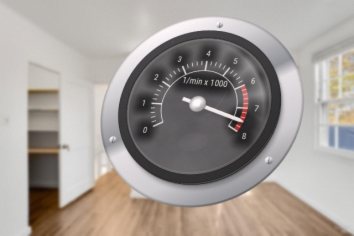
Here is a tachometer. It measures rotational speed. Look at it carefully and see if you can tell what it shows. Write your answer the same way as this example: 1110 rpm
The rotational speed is 7600 rpm
